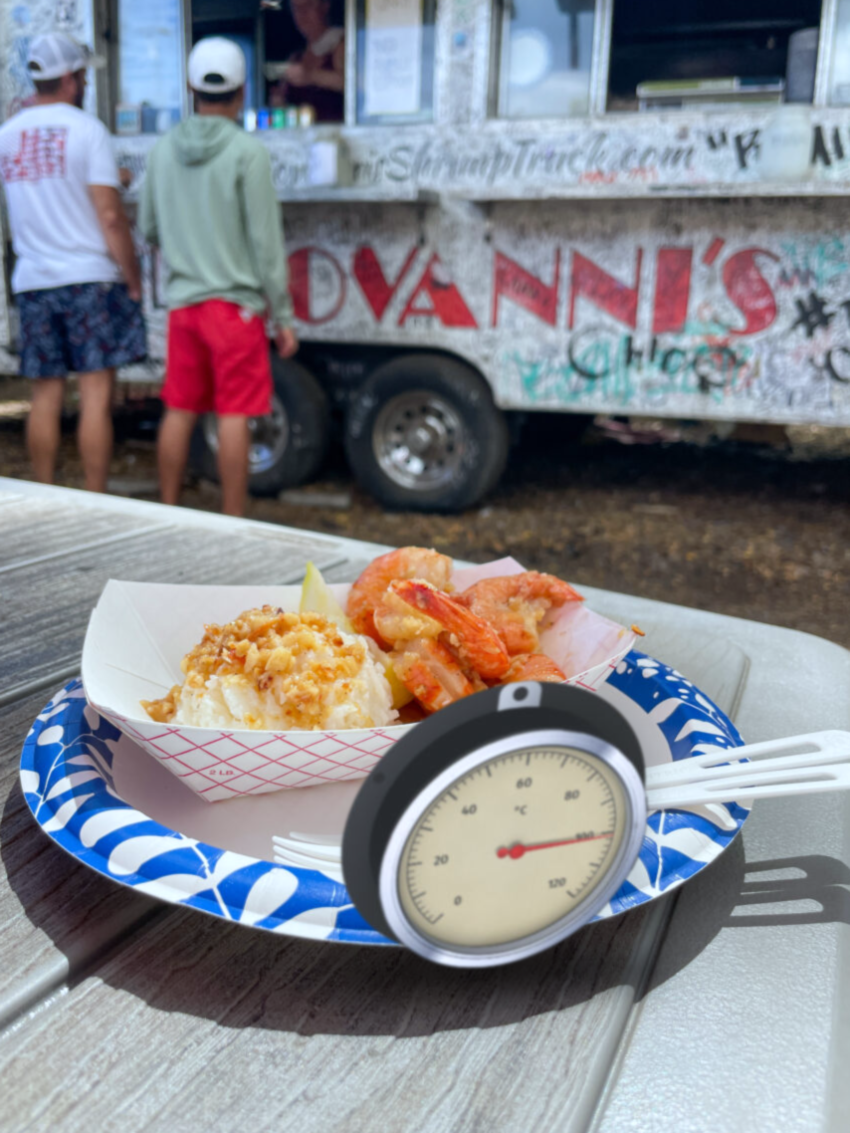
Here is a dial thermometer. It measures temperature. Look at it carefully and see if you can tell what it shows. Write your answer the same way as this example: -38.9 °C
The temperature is 100 °C
